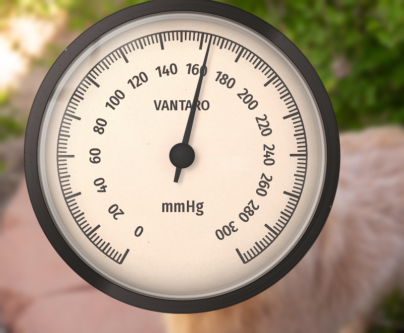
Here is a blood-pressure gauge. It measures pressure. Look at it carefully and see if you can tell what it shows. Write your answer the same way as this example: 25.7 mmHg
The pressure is 164 mmHg
